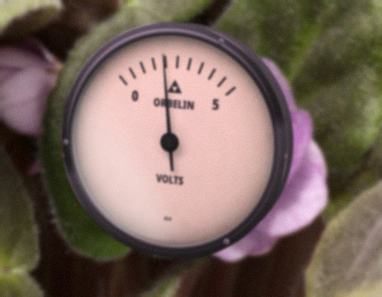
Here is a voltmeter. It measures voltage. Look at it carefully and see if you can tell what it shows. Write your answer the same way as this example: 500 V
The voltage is 2 V
